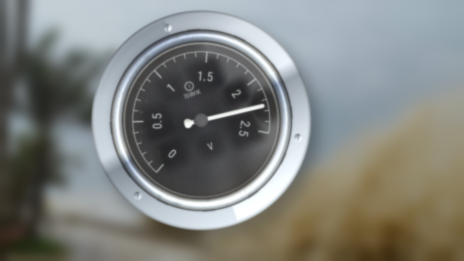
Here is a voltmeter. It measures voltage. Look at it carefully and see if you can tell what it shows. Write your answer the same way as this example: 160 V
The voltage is 2.25 V
